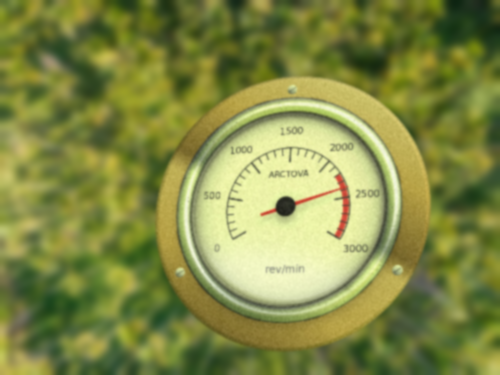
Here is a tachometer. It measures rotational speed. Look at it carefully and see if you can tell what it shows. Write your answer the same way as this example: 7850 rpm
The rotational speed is 2400 rpm
